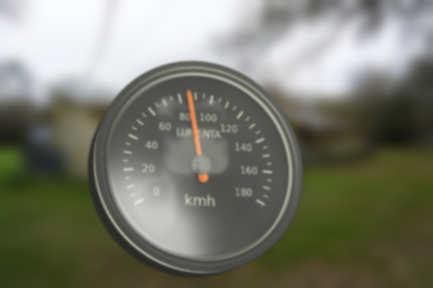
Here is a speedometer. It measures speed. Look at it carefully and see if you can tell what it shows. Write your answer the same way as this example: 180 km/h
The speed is 85 km/h
